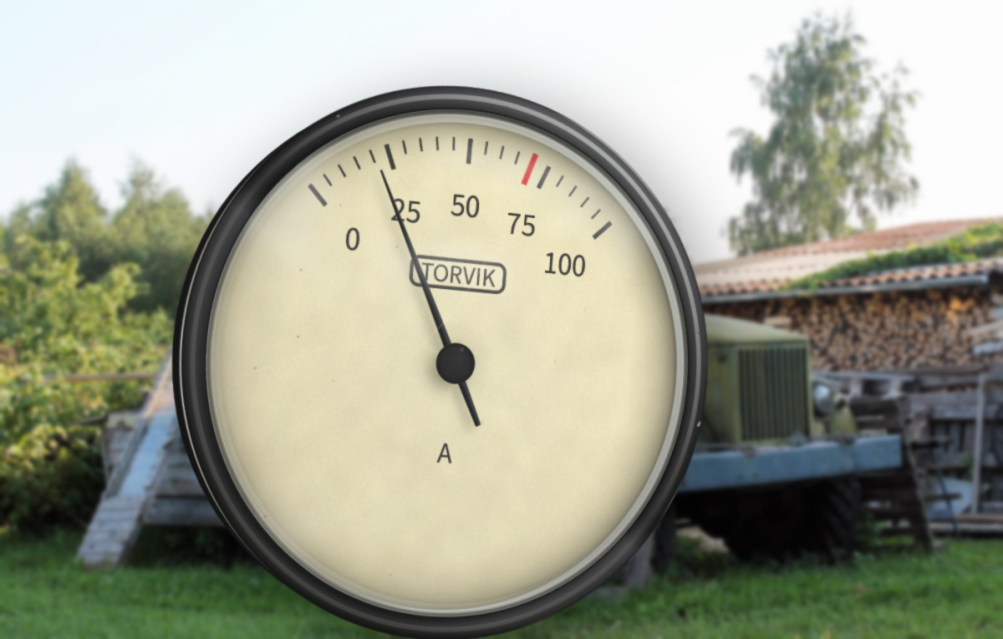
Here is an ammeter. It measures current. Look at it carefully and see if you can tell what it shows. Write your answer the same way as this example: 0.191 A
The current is 20 A
